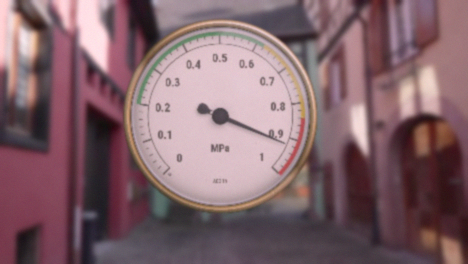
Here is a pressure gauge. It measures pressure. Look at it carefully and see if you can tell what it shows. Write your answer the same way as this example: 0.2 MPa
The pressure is 0.92 MPa
